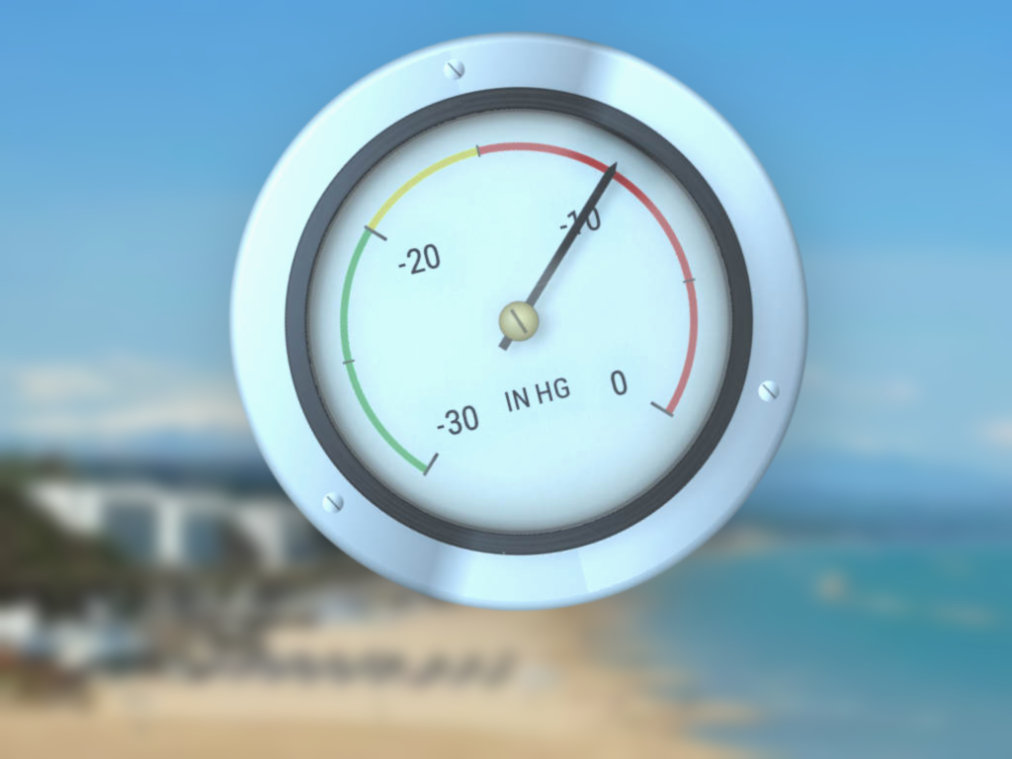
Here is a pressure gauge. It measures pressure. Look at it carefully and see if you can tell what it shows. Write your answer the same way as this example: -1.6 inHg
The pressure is -10 inHg
